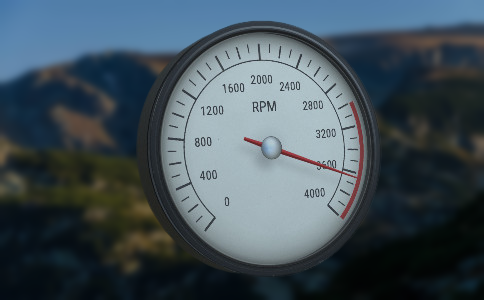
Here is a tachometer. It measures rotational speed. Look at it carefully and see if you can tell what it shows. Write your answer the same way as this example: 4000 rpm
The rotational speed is 3650 rpm
